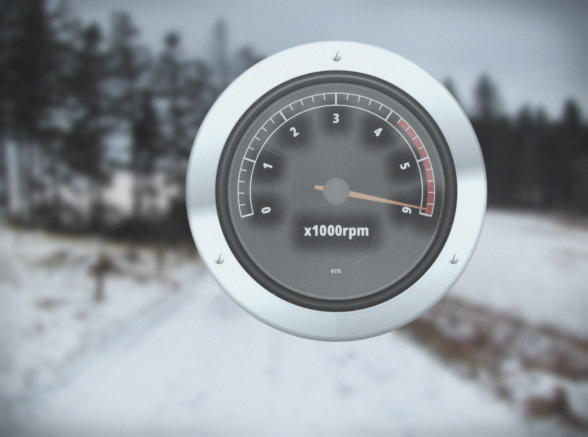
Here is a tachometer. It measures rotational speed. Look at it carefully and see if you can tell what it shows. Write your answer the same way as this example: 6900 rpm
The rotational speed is 5900 rpm
